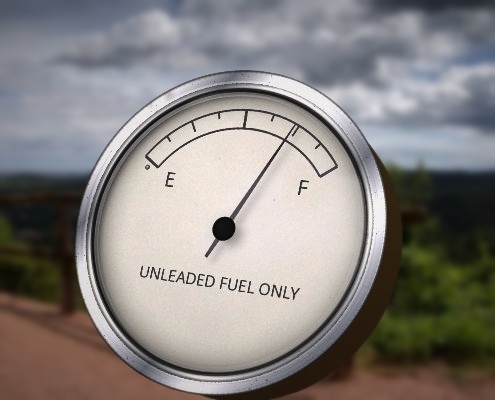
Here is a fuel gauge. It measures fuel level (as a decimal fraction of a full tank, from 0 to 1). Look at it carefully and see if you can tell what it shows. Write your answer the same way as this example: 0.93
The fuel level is 0.75
